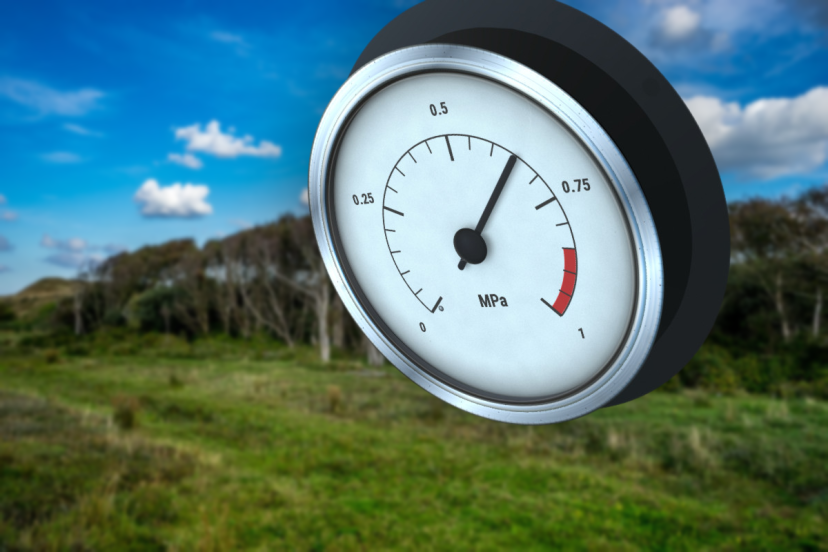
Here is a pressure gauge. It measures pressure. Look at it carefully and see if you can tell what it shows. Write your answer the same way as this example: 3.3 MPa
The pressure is 0.65 MPa
